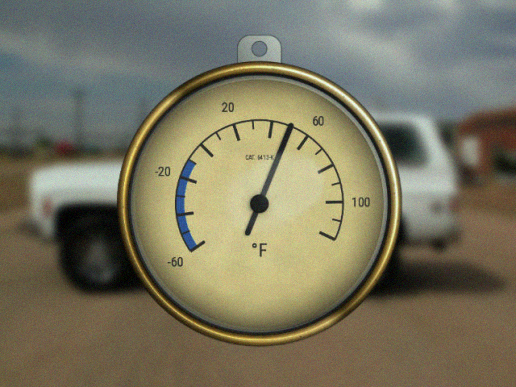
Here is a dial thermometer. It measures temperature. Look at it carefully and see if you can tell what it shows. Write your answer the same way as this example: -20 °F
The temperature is 50 °F
